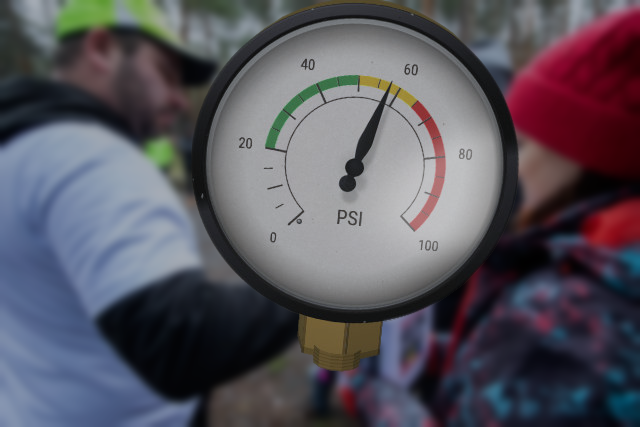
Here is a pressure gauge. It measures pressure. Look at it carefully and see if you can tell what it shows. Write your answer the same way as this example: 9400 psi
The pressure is 57.5 psi
